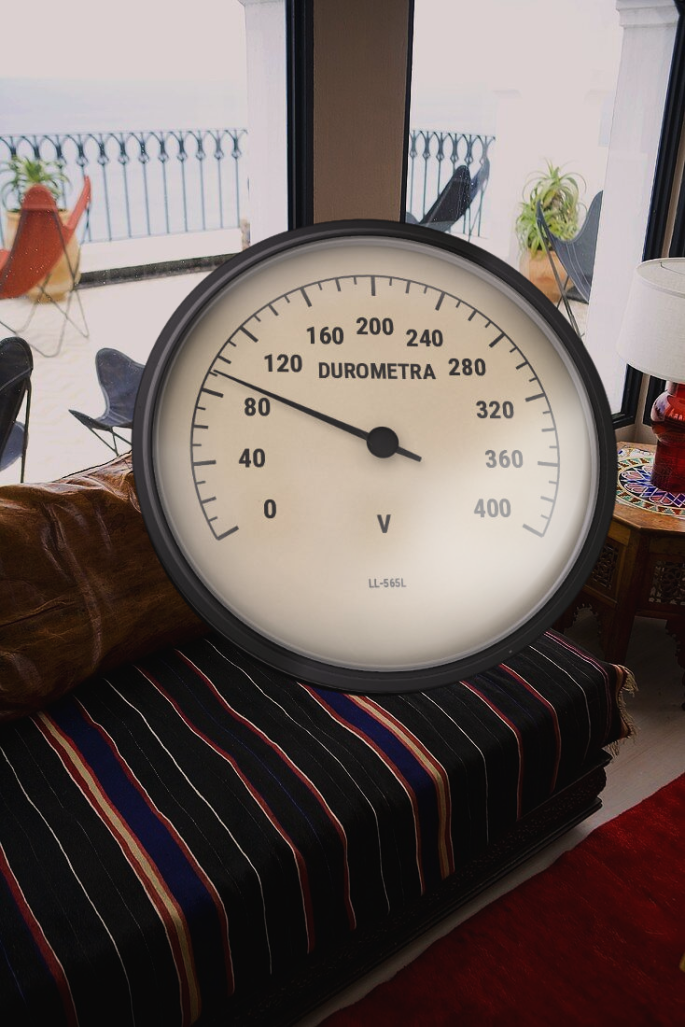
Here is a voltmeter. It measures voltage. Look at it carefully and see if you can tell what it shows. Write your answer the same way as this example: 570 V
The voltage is 90 V
